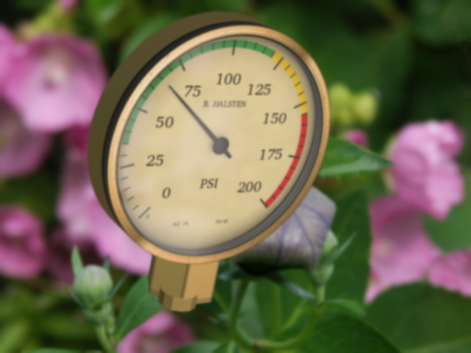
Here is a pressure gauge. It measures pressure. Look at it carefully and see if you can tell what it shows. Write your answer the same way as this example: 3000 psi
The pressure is 65 psi
